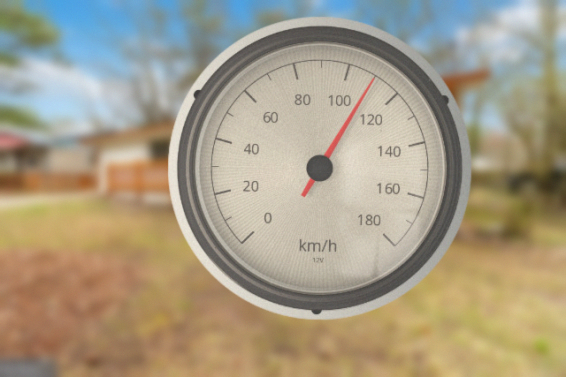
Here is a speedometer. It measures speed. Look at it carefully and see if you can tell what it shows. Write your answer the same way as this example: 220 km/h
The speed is 110 km/h
